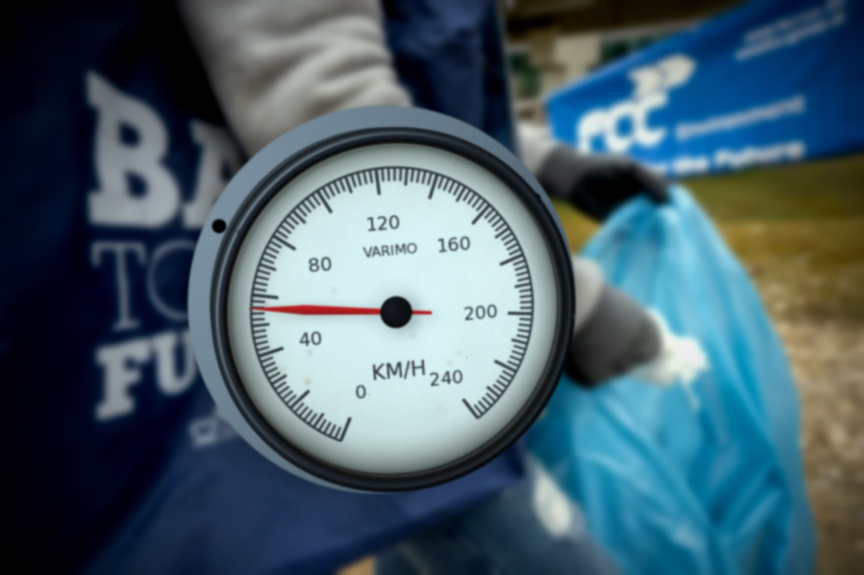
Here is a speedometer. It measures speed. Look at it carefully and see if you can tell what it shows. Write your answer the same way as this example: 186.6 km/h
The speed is 56 km/h
